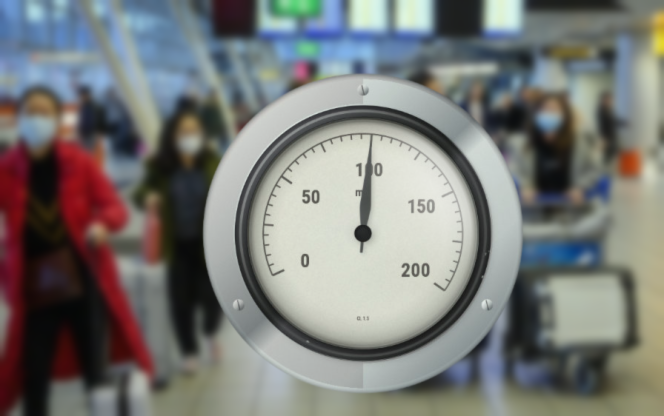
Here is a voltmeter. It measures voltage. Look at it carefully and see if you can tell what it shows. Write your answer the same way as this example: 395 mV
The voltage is 100 mV
